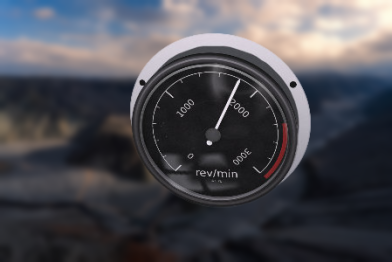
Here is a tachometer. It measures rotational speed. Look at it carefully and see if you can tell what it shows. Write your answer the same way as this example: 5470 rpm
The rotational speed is 1800 rpm
